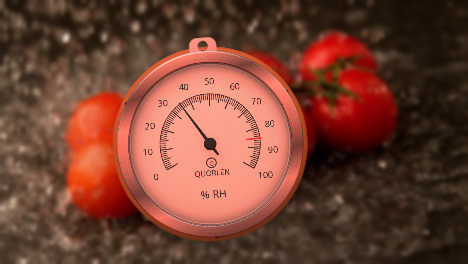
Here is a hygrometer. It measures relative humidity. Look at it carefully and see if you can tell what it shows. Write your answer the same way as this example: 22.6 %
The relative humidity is 35 %
